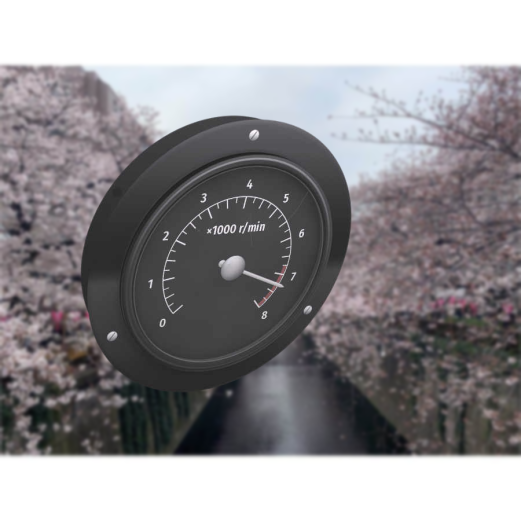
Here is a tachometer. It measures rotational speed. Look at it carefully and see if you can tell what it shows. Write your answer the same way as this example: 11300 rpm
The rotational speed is 7250 rpm
